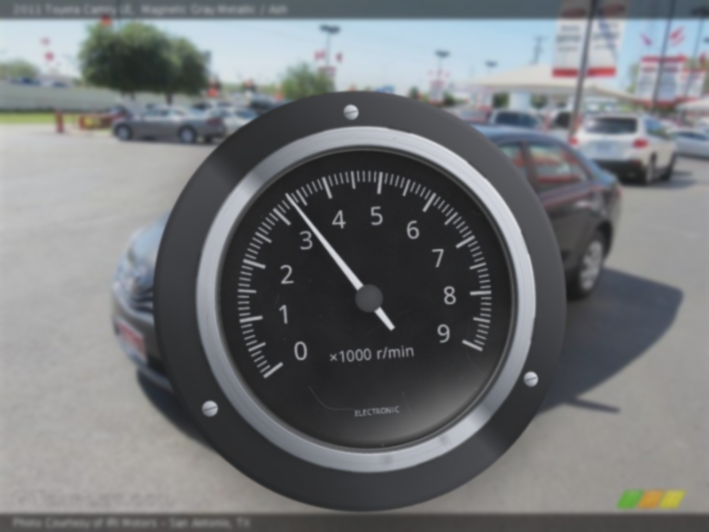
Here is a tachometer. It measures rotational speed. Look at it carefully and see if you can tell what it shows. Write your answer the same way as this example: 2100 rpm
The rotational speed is 3300 rpm
